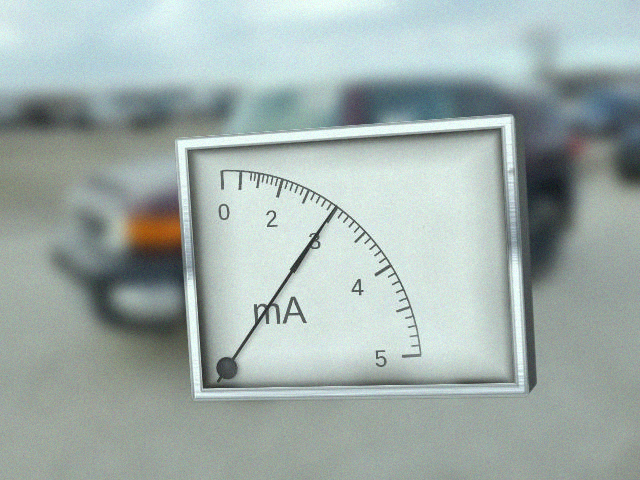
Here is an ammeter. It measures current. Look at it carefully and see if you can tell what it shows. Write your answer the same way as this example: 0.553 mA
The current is 3 mA
